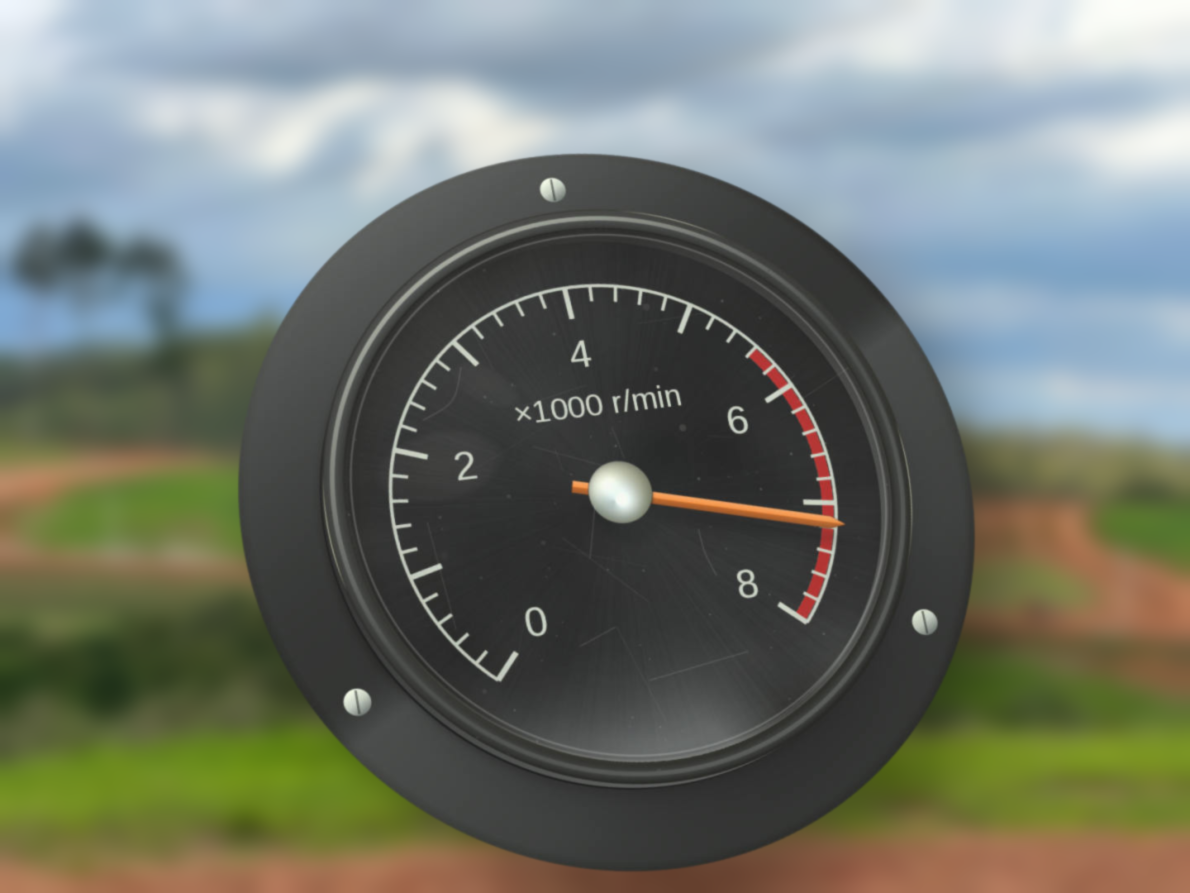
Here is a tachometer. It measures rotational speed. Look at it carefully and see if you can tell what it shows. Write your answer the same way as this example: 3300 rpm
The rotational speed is 7200 rpm
